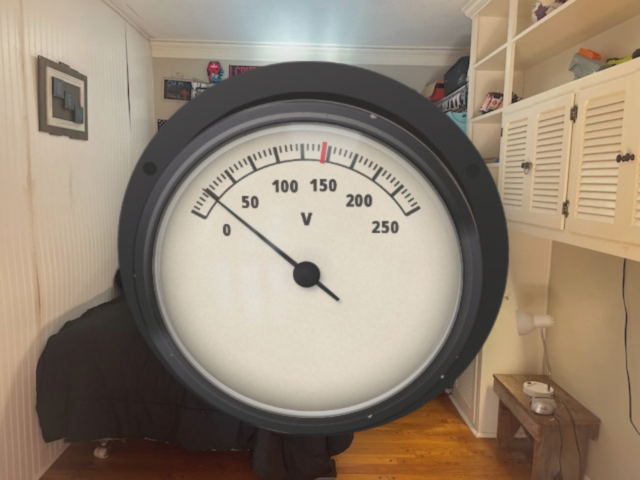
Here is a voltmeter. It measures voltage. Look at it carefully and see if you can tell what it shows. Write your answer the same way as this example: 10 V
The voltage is 25 V
